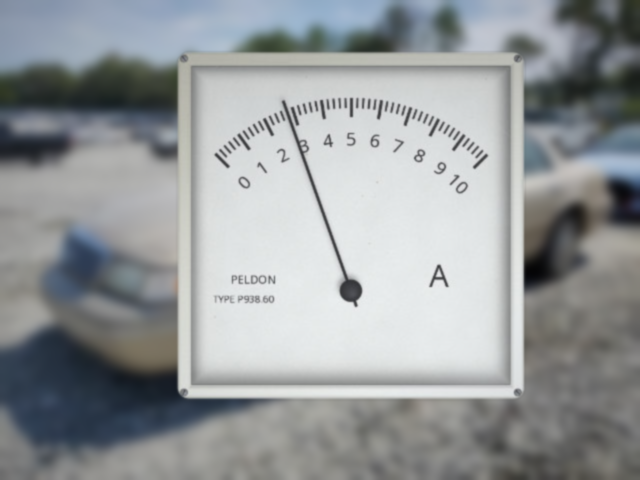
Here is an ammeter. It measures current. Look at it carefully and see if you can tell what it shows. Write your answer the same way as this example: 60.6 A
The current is 2.8 A
